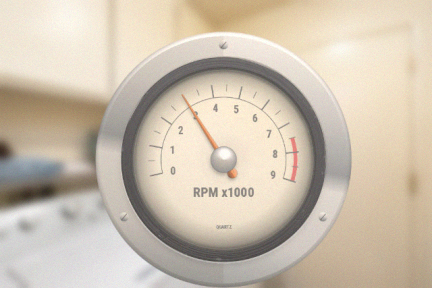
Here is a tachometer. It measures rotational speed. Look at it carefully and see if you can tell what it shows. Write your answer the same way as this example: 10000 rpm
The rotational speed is 3000 rpm
